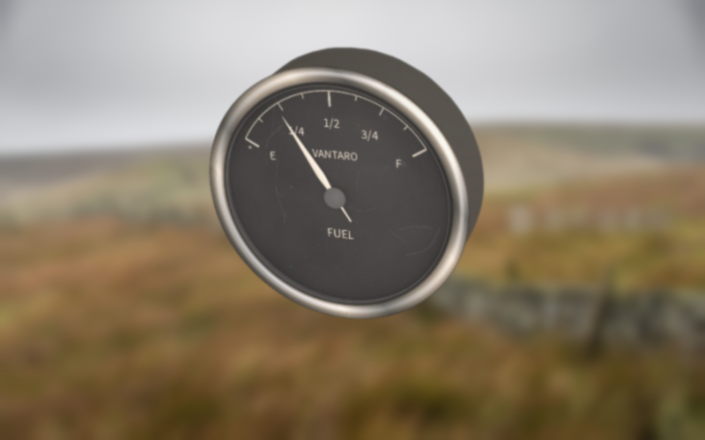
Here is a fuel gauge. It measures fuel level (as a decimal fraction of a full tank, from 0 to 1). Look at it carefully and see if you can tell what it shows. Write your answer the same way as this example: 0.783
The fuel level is 0.25
